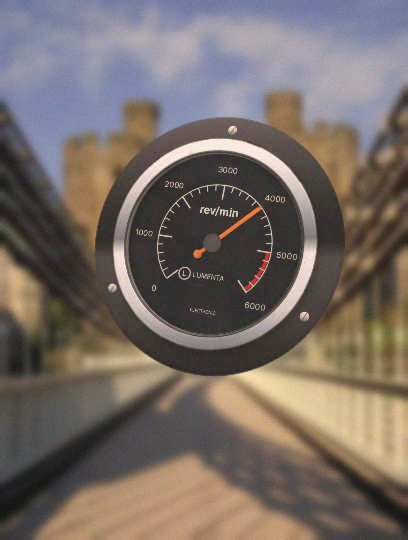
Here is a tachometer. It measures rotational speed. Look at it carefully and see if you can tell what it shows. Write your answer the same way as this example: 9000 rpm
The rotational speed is 4000 rpm
